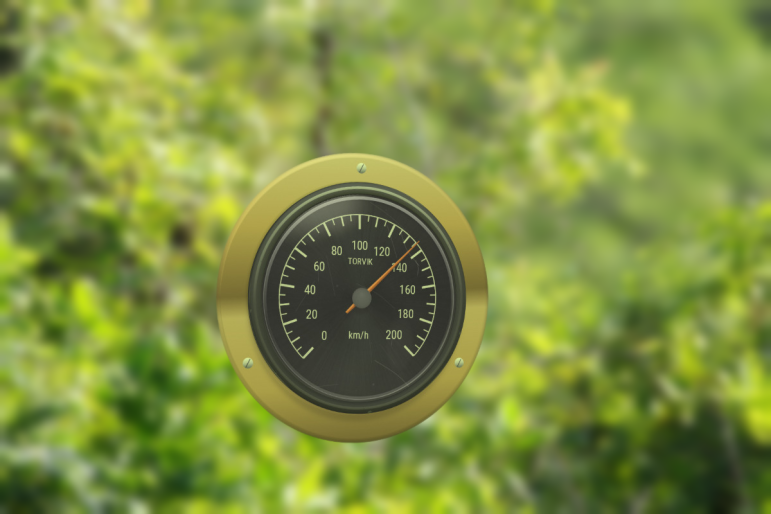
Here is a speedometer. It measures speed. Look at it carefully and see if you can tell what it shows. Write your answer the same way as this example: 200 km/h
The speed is 135 km/h
